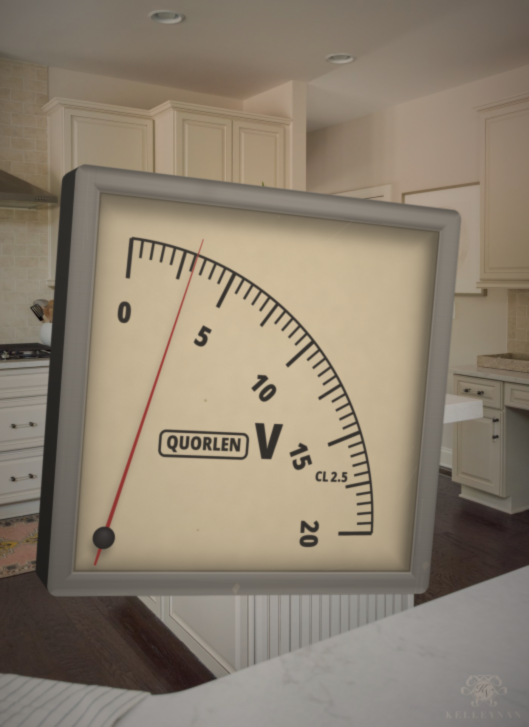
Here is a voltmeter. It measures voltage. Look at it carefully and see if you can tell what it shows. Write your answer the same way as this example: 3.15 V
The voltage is 3 V
